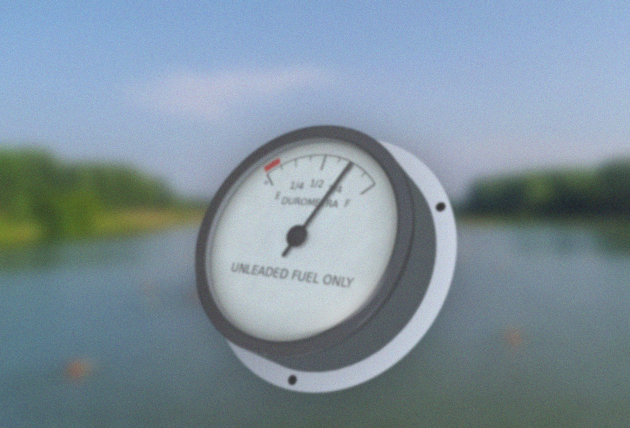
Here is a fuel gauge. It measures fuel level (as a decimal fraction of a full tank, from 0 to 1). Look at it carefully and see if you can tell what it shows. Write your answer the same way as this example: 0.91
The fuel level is 0.75
